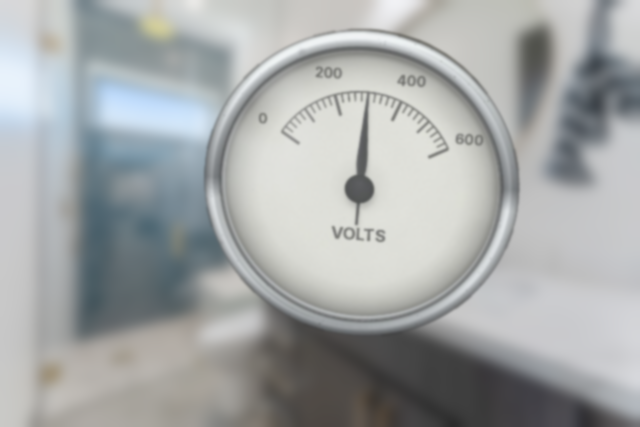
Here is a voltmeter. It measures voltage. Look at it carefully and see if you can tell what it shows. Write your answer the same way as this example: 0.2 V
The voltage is 300 V
